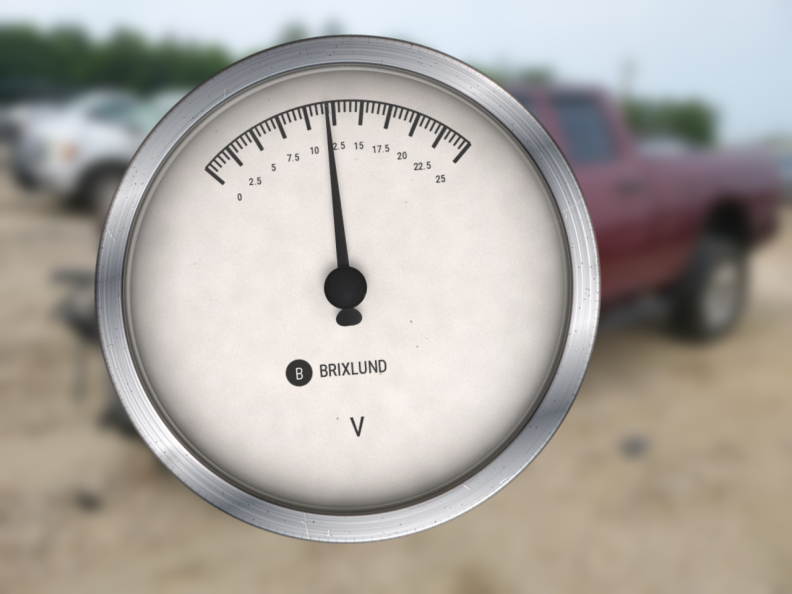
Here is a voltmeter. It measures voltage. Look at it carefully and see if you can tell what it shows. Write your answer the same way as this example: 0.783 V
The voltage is 12 V
